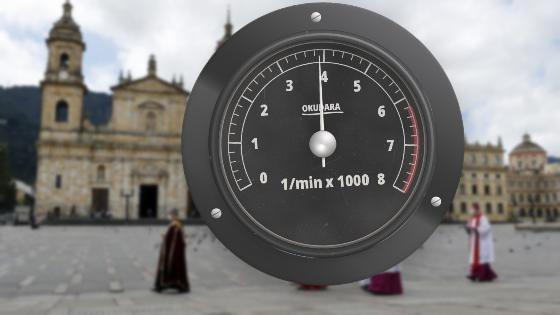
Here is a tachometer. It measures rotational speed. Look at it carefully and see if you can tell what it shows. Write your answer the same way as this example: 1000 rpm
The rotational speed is 3900 rpm
